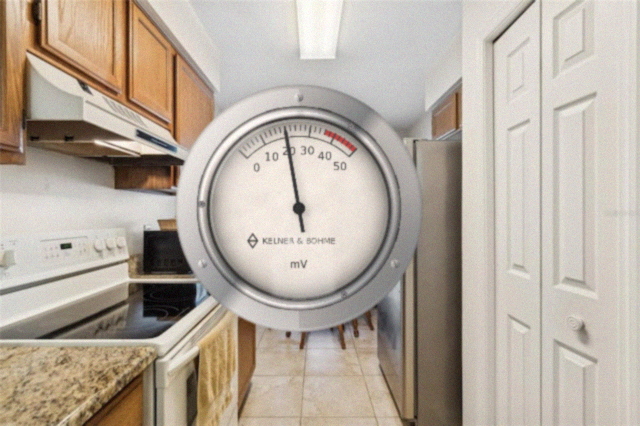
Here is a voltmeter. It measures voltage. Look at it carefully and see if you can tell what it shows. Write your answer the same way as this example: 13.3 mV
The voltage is 20 mV
